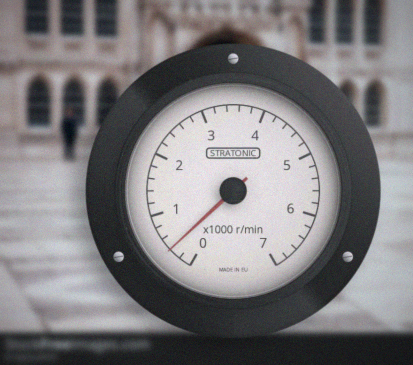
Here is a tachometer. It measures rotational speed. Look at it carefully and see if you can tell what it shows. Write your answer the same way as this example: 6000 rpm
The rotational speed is 400 rpm
